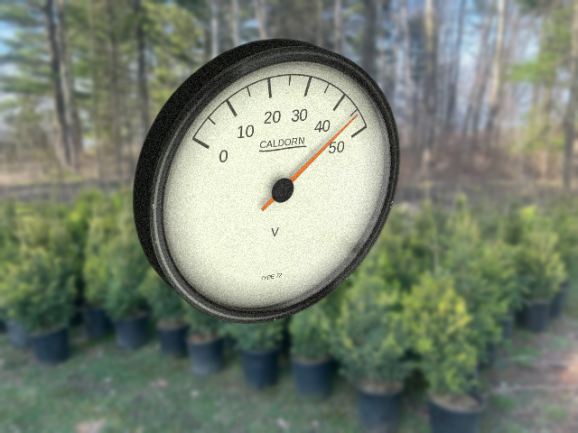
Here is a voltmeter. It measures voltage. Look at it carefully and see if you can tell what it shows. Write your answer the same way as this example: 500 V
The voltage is 45 V
